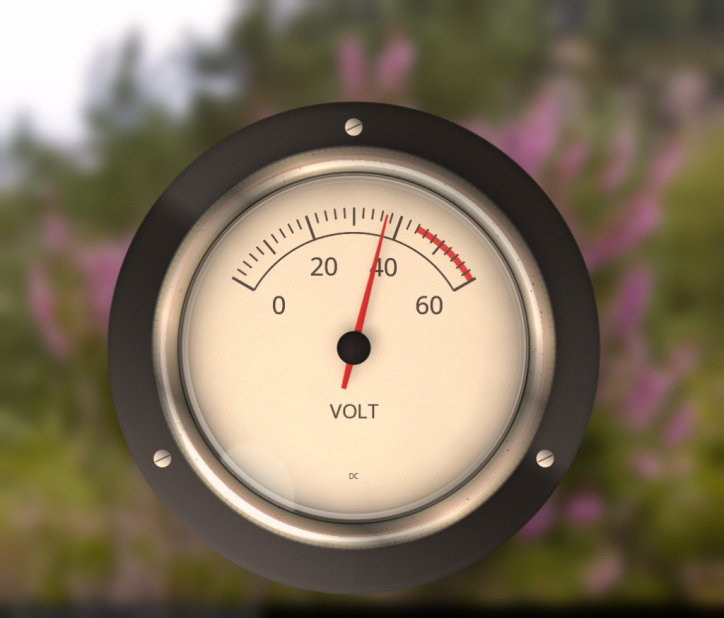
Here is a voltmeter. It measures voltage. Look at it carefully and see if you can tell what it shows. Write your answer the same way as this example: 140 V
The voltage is 37 V
